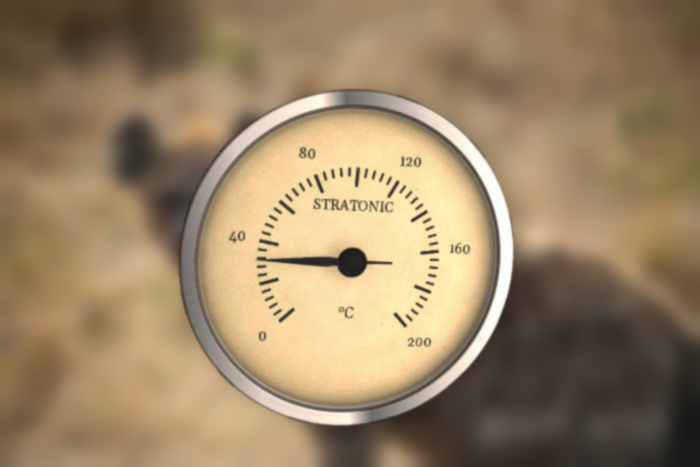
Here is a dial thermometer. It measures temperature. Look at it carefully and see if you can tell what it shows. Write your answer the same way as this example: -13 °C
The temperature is 32 °C
